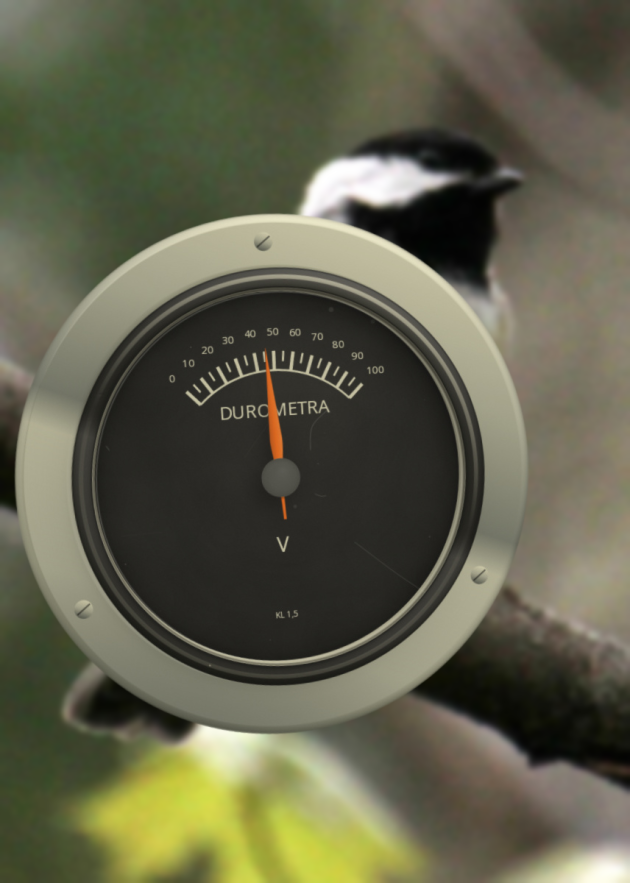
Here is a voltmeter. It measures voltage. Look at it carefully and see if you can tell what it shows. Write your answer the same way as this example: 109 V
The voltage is 45 V
